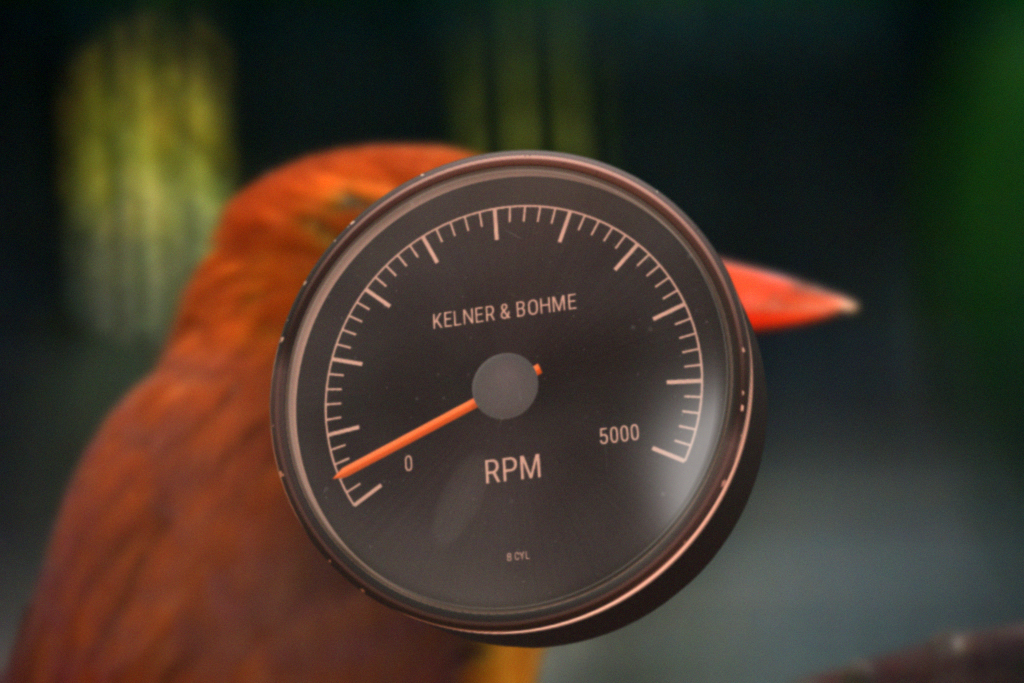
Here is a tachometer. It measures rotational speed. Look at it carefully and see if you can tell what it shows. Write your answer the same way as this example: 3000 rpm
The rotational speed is 200 rpm
